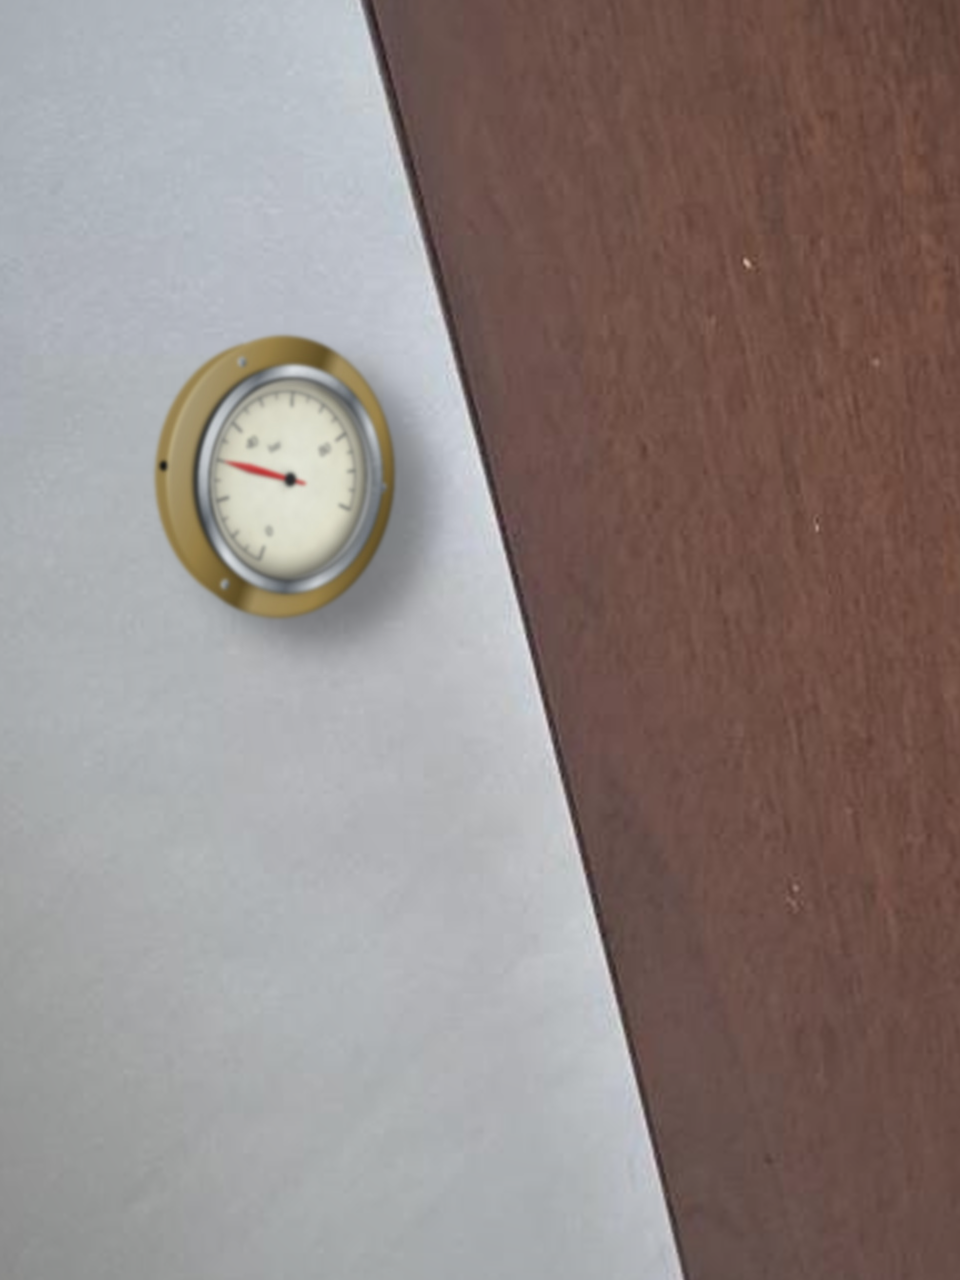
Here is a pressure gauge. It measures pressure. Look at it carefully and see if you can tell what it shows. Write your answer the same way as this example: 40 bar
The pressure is 30 bar
